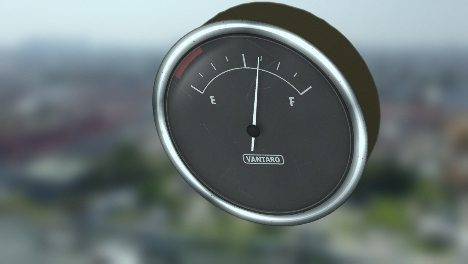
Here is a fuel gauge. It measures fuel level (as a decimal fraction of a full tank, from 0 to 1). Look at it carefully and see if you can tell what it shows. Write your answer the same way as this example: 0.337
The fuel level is 0.625
